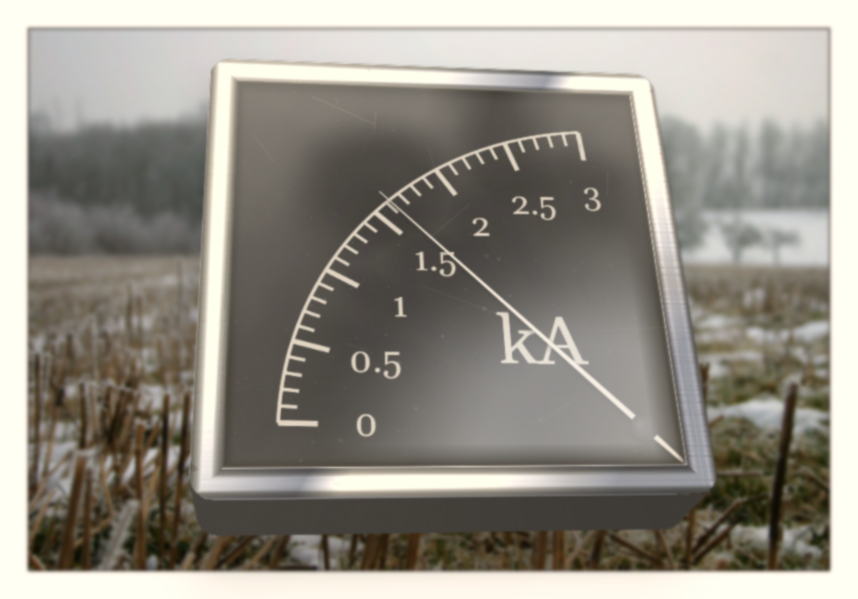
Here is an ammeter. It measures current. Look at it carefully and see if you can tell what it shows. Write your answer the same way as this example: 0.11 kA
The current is 1.6 kA
